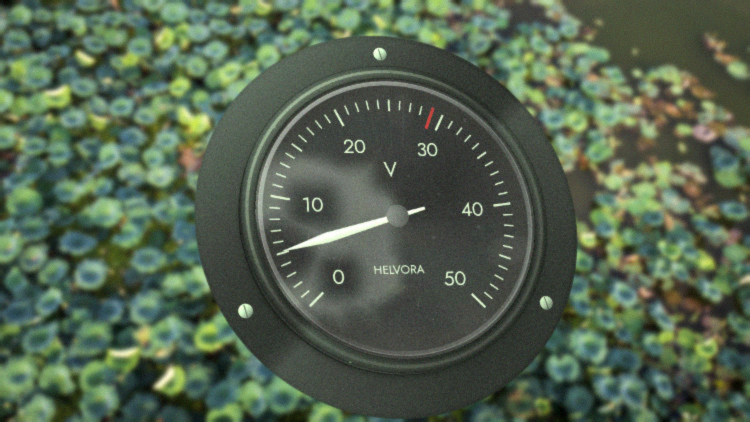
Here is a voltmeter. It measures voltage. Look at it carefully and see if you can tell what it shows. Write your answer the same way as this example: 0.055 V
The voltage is 5 V
